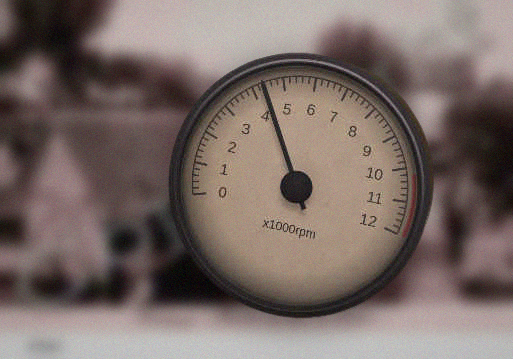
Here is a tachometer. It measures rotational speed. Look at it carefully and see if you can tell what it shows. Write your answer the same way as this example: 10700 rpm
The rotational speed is 4400 rpm
